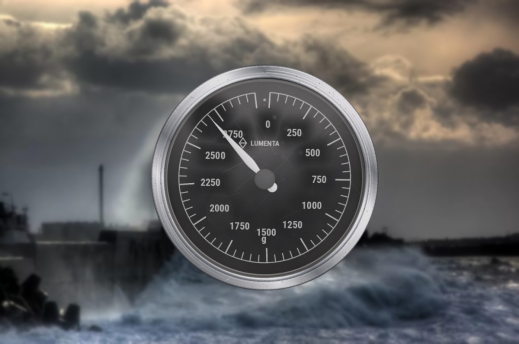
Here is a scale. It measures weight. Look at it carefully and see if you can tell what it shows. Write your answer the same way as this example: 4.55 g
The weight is 2700 g
